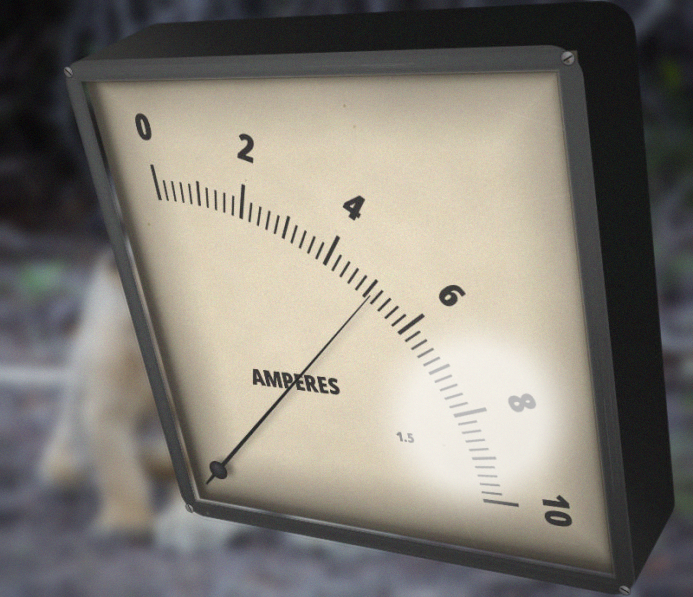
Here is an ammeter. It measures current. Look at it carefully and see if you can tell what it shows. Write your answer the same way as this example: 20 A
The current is 5.1 A
